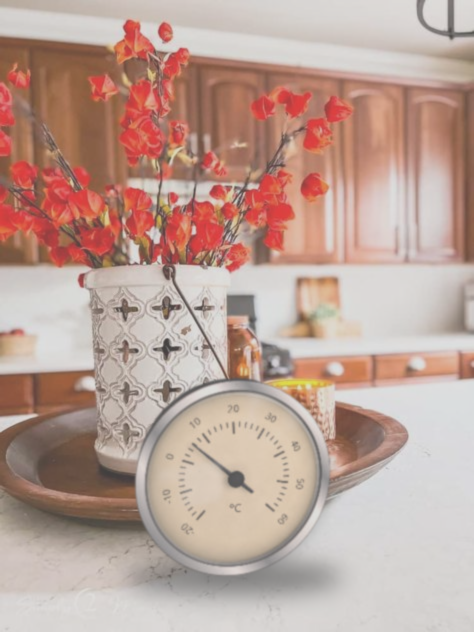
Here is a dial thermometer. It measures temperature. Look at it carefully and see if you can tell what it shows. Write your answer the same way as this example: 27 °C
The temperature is 6 °C
